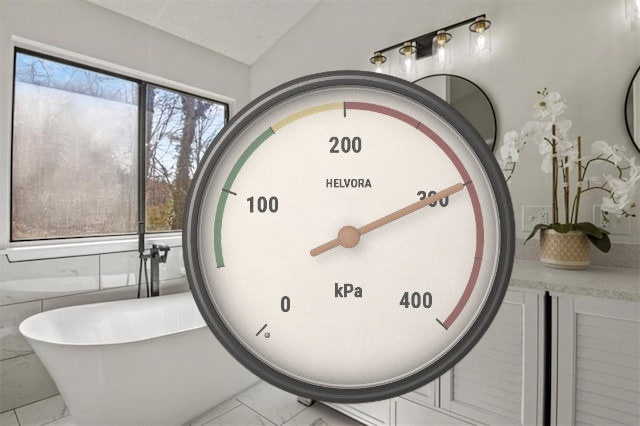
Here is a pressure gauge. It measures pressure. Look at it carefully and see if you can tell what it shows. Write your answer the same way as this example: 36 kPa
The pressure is 300 kPa
